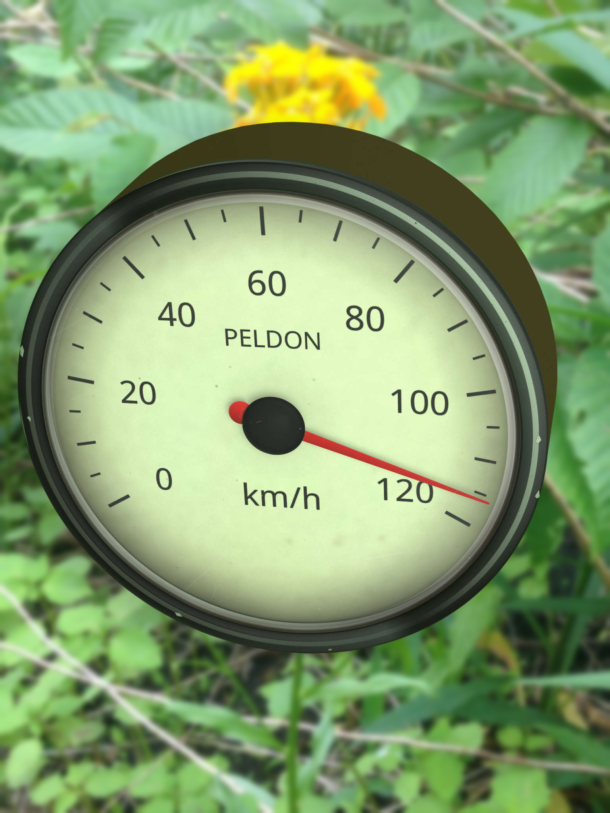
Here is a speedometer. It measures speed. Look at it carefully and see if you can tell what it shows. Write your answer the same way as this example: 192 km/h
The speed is 115 km/h
